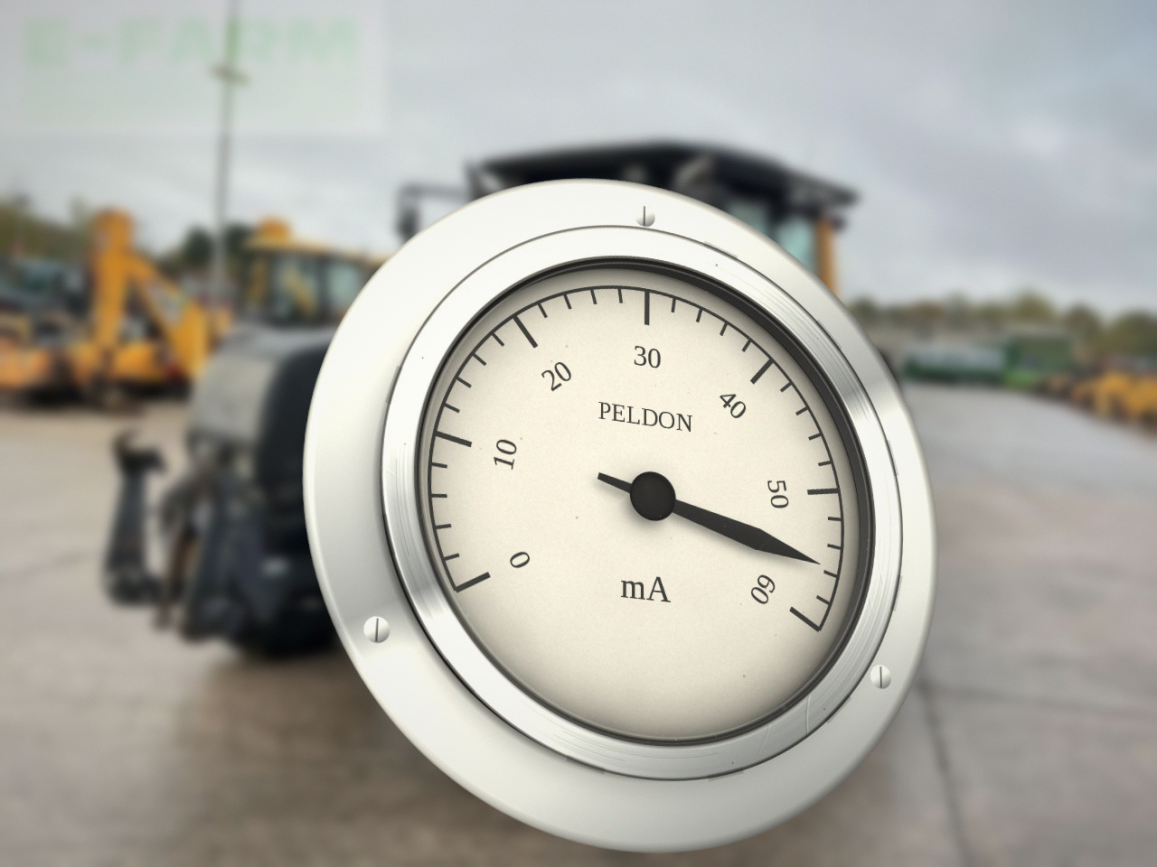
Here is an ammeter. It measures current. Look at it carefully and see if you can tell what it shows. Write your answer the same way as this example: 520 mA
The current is 56 mA
